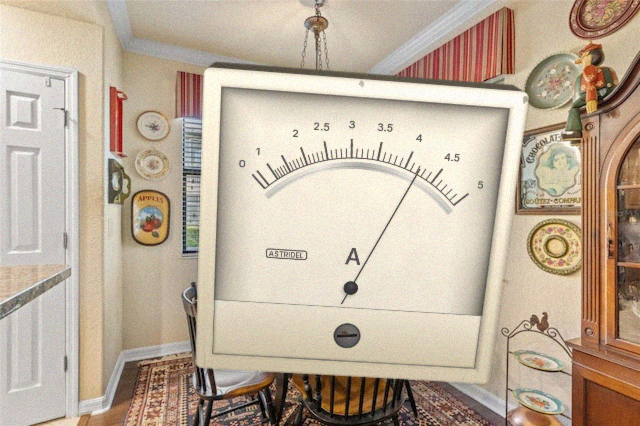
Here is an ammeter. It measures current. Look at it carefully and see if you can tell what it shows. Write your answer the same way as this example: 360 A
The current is 4.2 A
